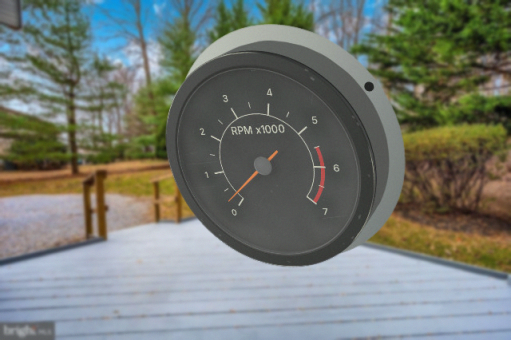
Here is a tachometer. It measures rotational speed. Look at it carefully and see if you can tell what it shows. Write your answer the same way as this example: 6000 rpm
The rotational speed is 250 rpm
